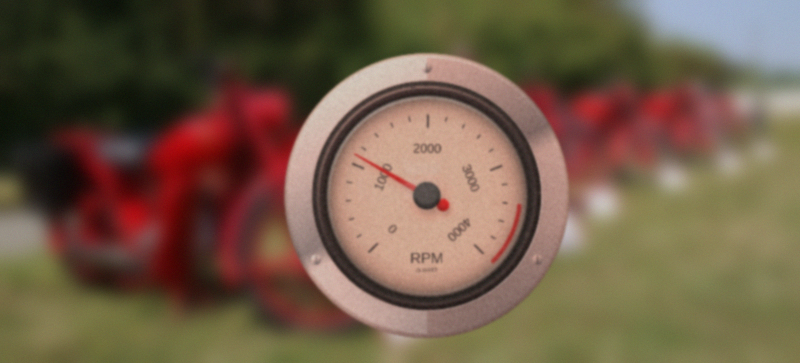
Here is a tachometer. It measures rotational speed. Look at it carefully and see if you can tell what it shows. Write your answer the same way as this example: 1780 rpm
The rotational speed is 1100 rpm
